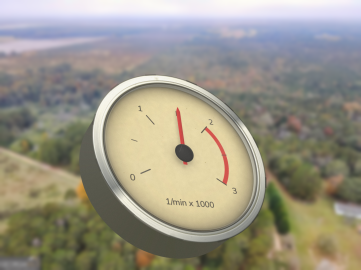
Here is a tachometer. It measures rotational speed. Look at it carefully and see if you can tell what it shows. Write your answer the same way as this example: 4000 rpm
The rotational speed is 1500 rpm
